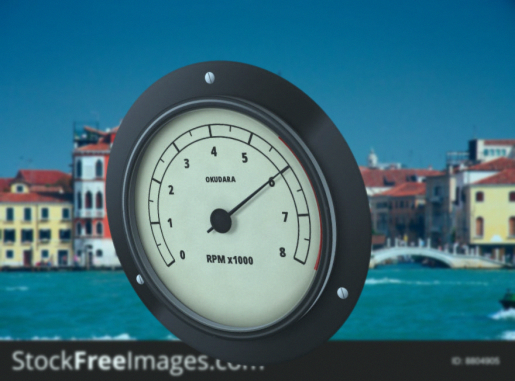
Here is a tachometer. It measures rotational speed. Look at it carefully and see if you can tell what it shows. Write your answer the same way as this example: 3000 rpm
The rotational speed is 6000 rpm
